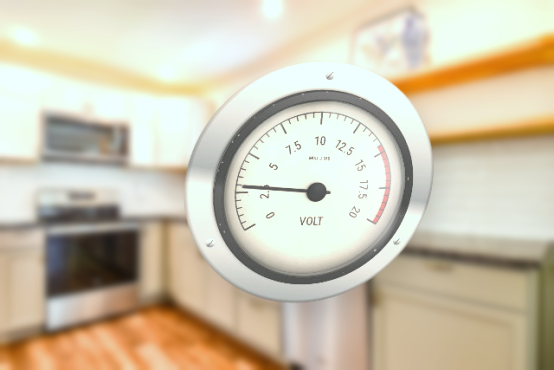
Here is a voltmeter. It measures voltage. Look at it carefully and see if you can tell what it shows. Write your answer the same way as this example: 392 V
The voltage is 3 V
